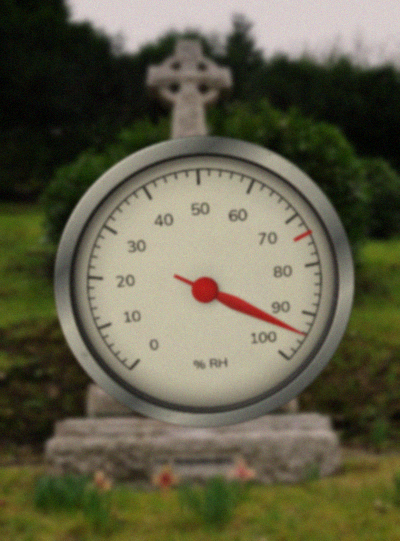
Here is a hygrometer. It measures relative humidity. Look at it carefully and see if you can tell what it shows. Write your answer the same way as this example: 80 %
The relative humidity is 94 %
